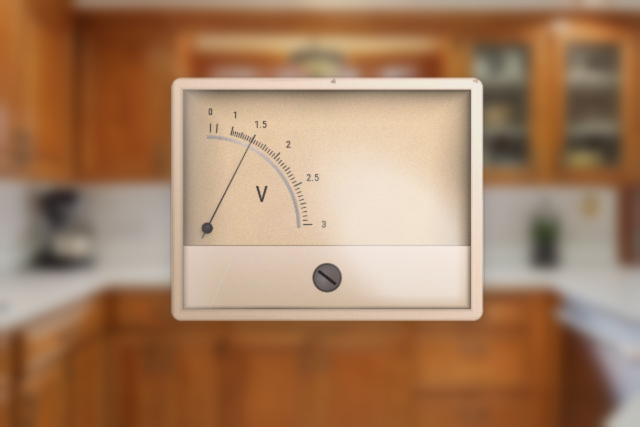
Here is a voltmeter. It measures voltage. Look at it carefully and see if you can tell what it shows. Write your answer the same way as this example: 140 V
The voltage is 1.5 V
